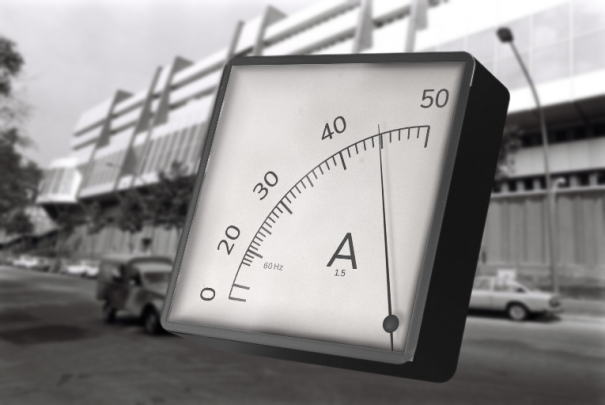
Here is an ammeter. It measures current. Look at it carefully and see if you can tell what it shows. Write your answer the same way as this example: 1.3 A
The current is 45 A
